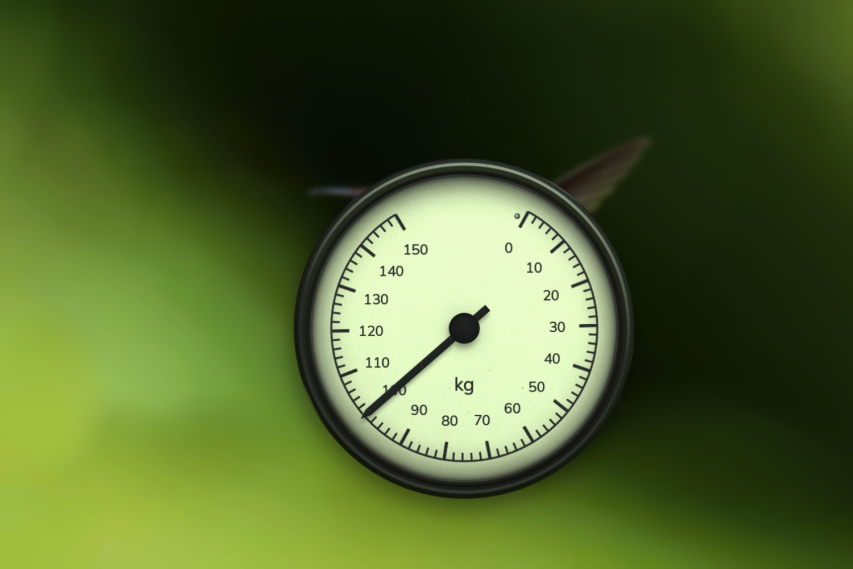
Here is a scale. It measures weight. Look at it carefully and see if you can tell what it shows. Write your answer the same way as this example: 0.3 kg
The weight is 100 kg
